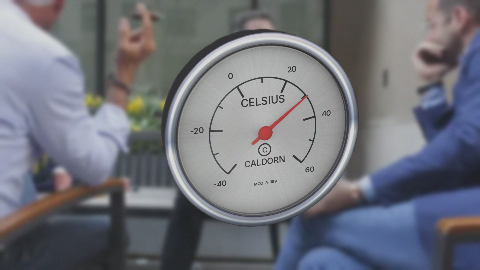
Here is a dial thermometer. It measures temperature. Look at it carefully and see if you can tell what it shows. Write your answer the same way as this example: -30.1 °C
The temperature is 30 °C
